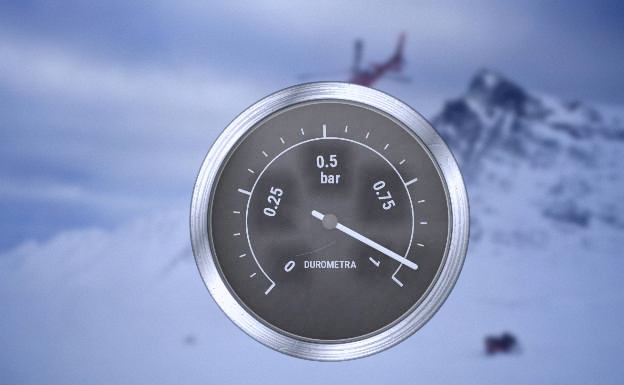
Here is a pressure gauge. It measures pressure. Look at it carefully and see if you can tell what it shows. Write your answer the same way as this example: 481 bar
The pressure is 0.95 bar
